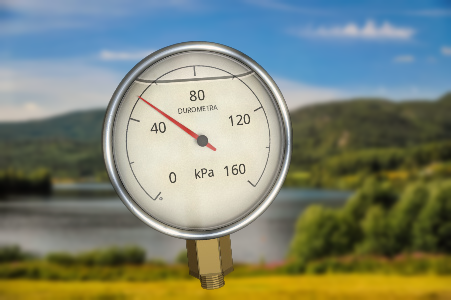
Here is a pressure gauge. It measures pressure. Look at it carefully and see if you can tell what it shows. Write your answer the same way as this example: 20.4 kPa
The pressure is 50 kPa
